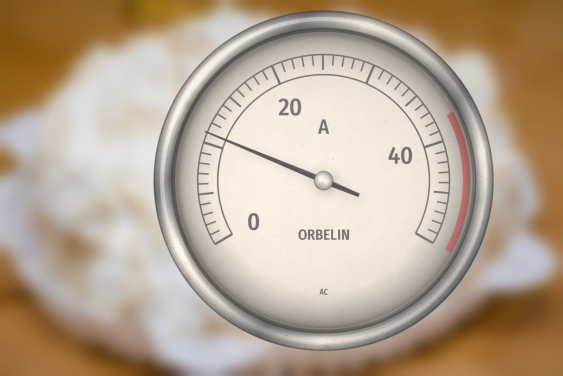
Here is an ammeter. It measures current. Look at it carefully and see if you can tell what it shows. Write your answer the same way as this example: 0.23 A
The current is 11 A
